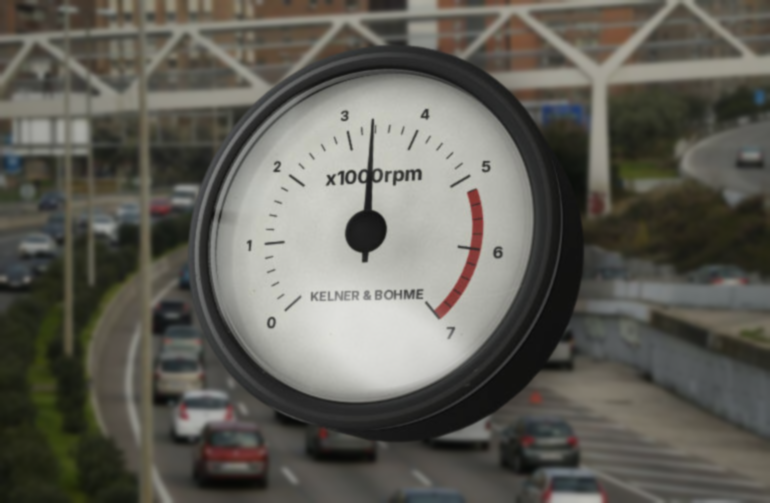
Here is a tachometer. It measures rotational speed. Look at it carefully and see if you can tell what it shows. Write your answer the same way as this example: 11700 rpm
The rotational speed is 3400 rpm
